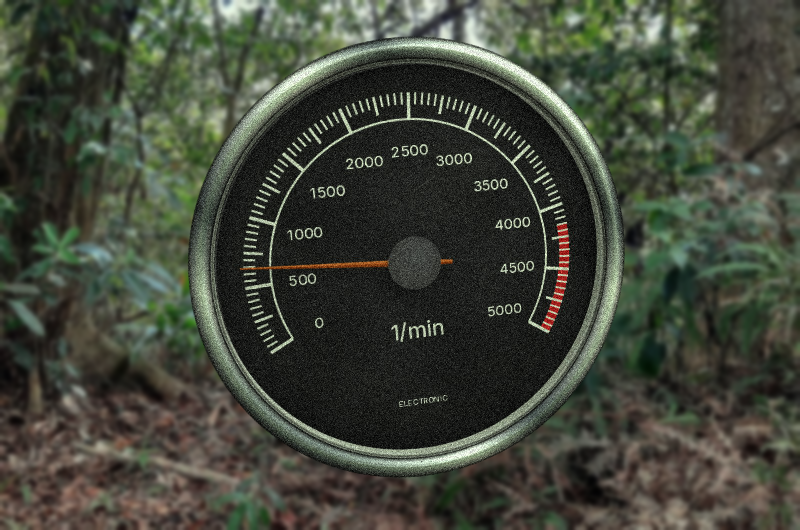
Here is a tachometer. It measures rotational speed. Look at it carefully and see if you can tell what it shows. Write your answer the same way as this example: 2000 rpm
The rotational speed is 650 rpm
